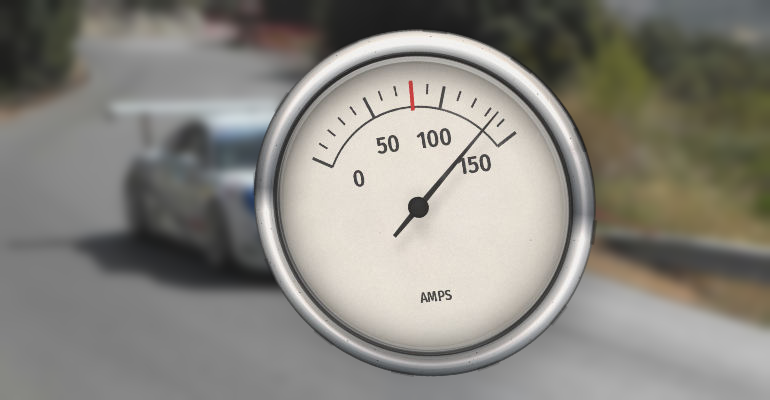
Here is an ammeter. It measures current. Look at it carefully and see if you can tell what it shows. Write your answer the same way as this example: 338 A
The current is 135 A
